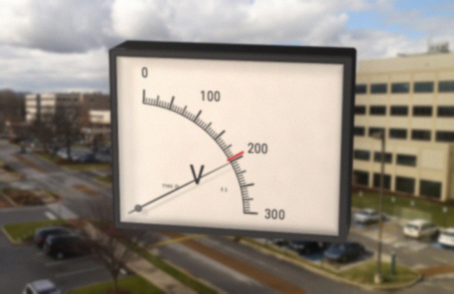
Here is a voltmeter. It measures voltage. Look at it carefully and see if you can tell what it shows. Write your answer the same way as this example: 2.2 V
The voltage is 200 V
